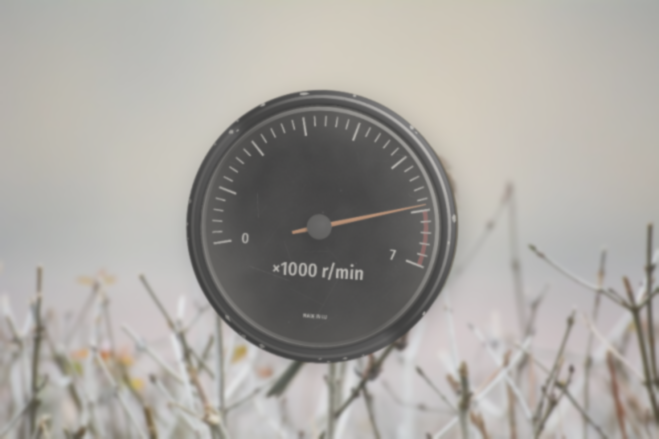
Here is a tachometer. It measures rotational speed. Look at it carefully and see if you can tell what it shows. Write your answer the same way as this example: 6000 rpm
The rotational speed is 5900 rpm
